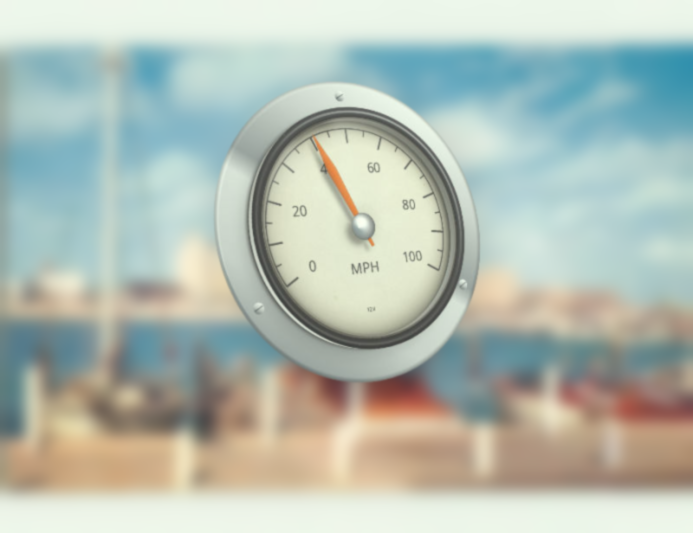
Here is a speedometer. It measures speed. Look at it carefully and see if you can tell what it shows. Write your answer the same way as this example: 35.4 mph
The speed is 40 mph
